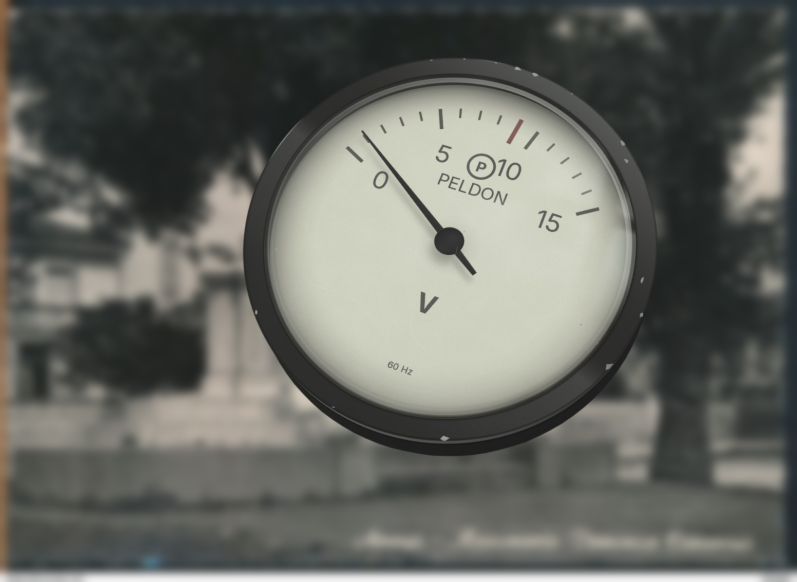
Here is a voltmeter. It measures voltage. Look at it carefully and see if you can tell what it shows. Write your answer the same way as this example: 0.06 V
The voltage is 1 V
